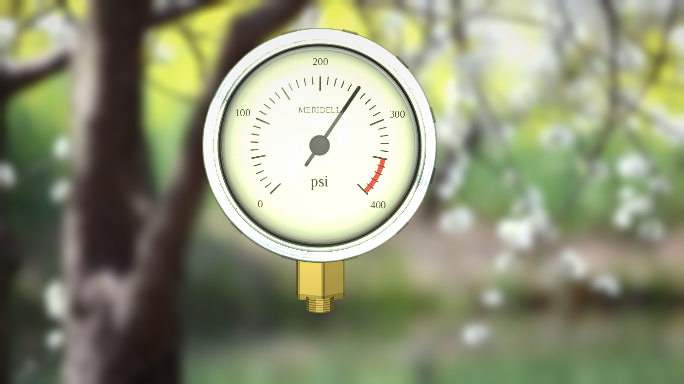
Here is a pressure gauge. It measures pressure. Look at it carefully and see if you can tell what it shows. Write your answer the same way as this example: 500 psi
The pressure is 250 psi
